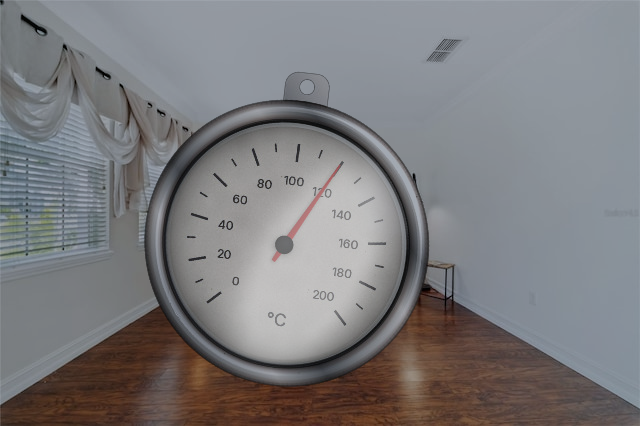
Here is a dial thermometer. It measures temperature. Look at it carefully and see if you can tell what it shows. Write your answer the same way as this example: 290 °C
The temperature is 120 °C
